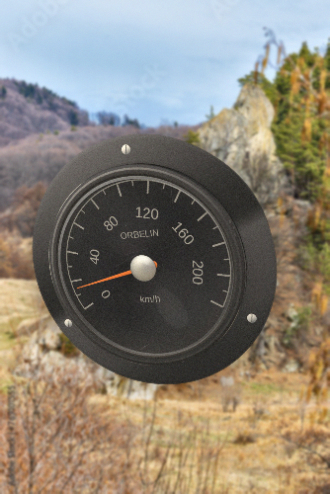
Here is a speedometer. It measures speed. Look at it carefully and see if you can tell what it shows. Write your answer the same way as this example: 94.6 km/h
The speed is 15 km/h
